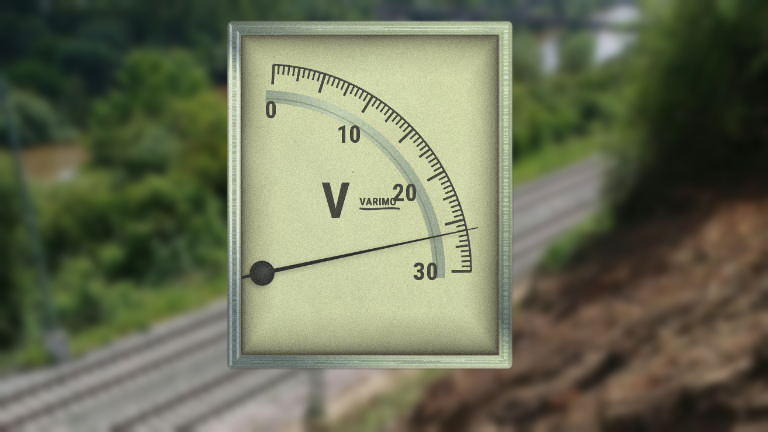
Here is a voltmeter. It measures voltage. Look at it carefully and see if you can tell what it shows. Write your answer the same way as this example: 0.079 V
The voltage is 26 V
